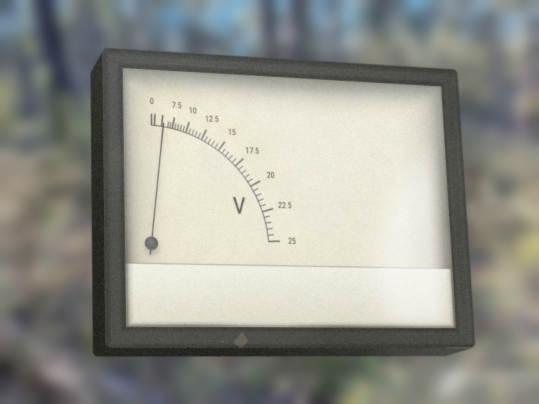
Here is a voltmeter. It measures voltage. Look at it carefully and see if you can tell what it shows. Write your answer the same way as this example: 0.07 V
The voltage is 5 V
